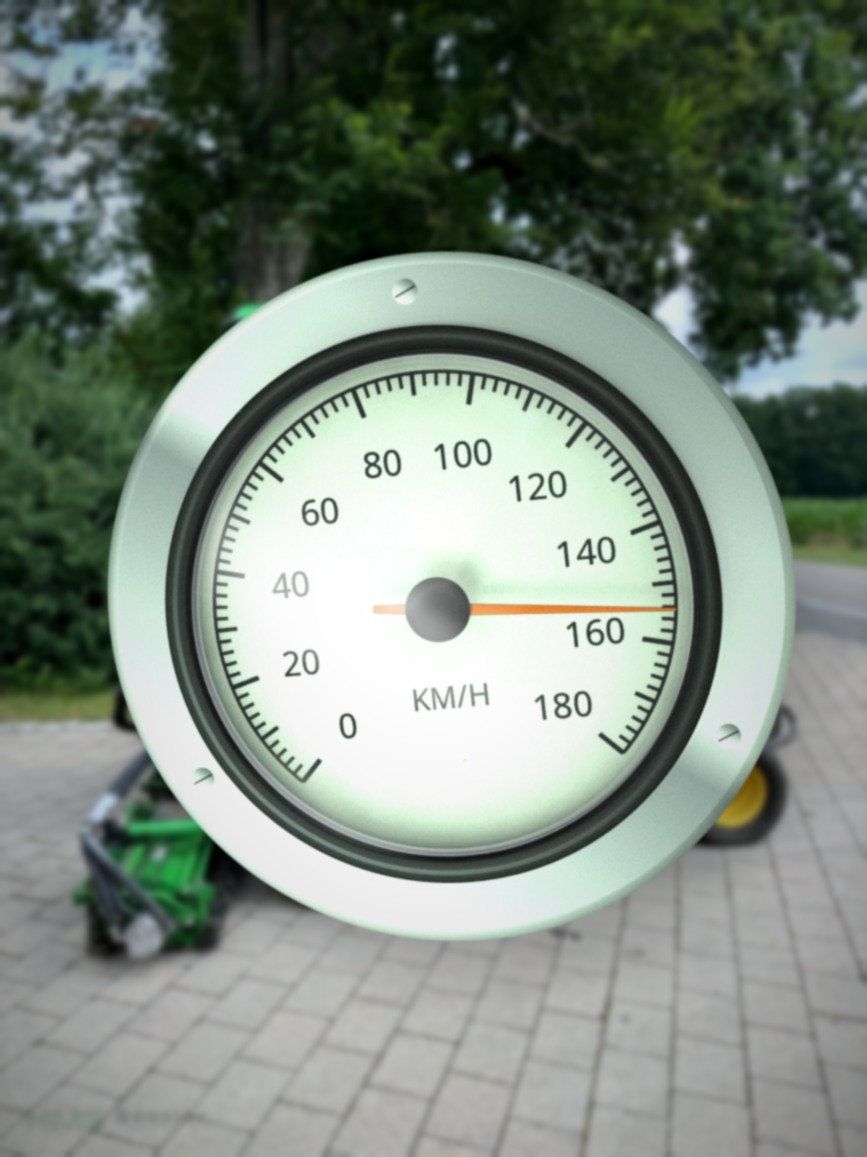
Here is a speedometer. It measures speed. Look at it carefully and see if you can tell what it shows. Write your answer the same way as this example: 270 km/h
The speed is 154 km/h
